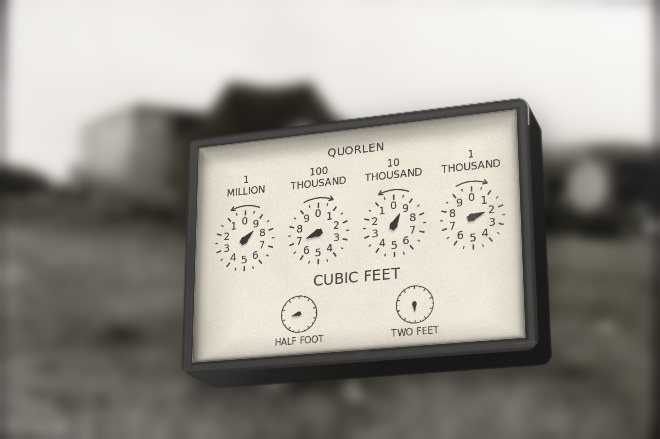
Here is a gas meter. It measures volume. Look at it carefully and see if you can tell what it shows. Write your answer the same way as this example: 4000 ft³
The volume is 869200 ft³
